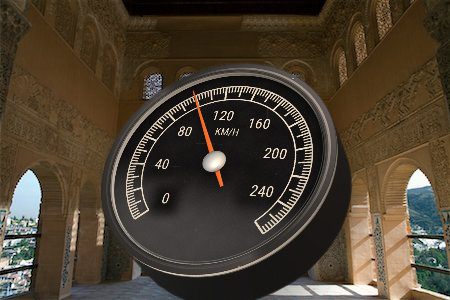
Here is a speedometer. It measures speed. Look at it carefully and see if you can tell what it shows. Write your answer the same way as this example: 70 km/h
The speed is 100 km/h
